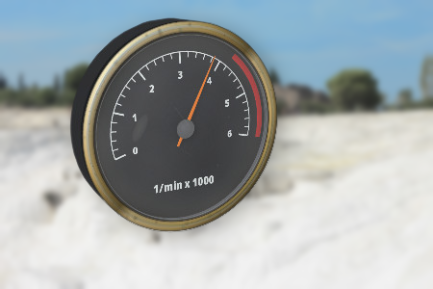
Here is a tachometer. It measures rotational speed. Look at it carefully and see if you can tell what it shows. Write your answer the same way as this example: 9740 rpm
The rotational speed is 3800 rpm
